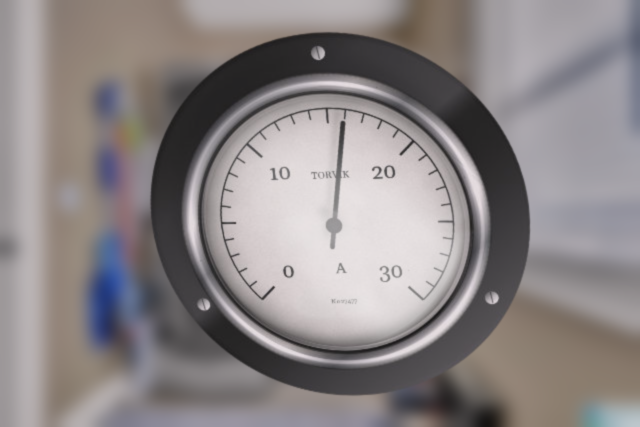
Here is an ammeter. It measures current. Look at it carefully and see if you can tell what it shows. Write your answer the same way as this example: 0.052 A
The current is 16 A
